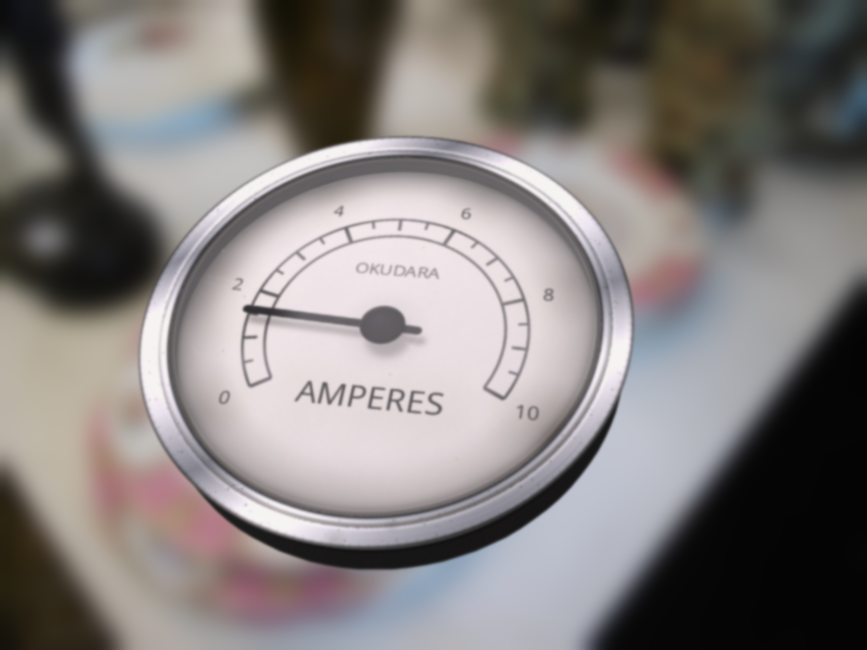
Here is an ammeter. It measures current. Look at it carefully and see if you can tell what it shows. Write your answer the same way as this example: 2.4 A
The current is 1.5 A
